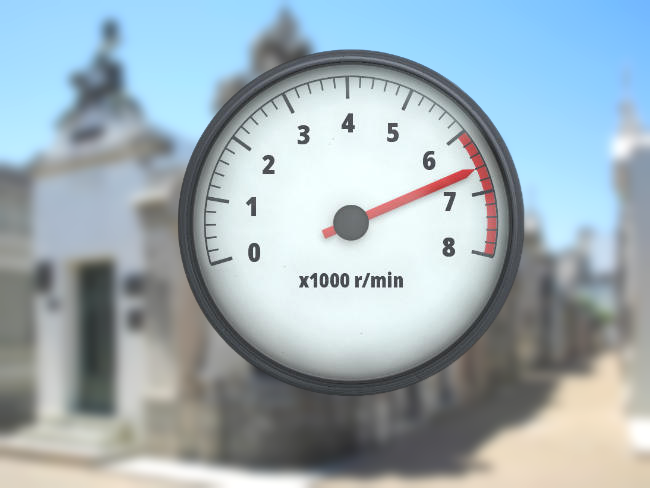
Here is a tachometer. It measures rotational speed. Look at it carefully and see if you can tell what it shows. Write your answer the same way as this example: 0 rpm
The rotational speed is 6600 rpm
